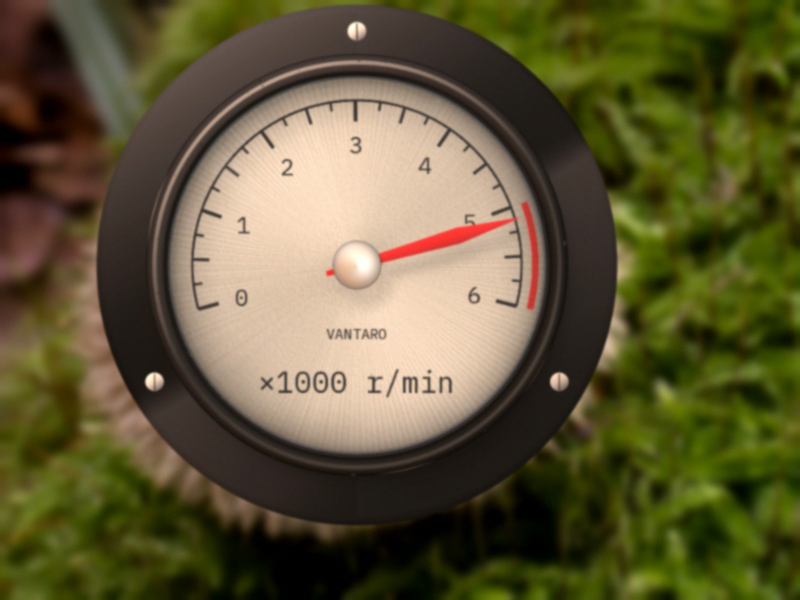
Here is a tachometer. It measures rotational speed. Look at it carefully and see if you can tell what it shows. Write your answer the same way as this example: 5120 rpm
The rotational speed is 5125 rpm
